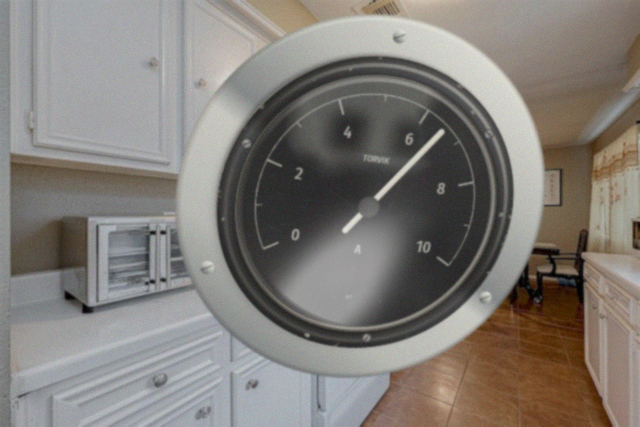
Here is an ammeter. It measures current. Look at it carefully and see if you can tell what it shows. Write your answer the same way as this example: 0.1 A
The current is 6.5 A
